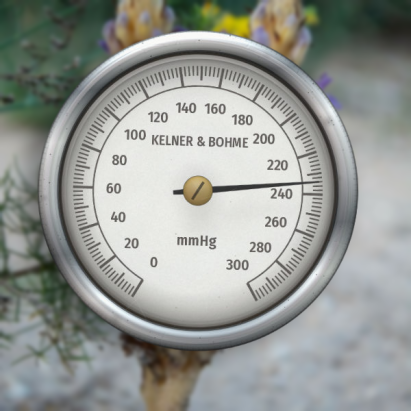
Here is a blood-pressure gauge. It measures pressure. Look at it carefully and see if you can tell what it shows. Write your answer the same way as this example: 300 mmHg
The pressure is 234 mmHg
